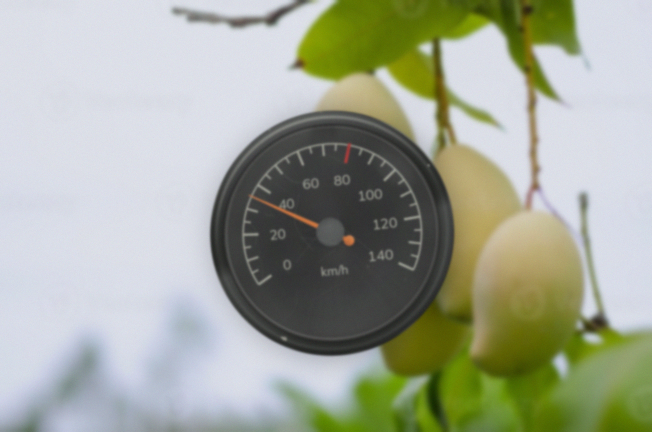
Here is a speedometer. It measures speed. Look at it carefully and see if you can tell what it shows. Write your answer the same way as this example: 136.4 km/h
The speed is 35 km/h
